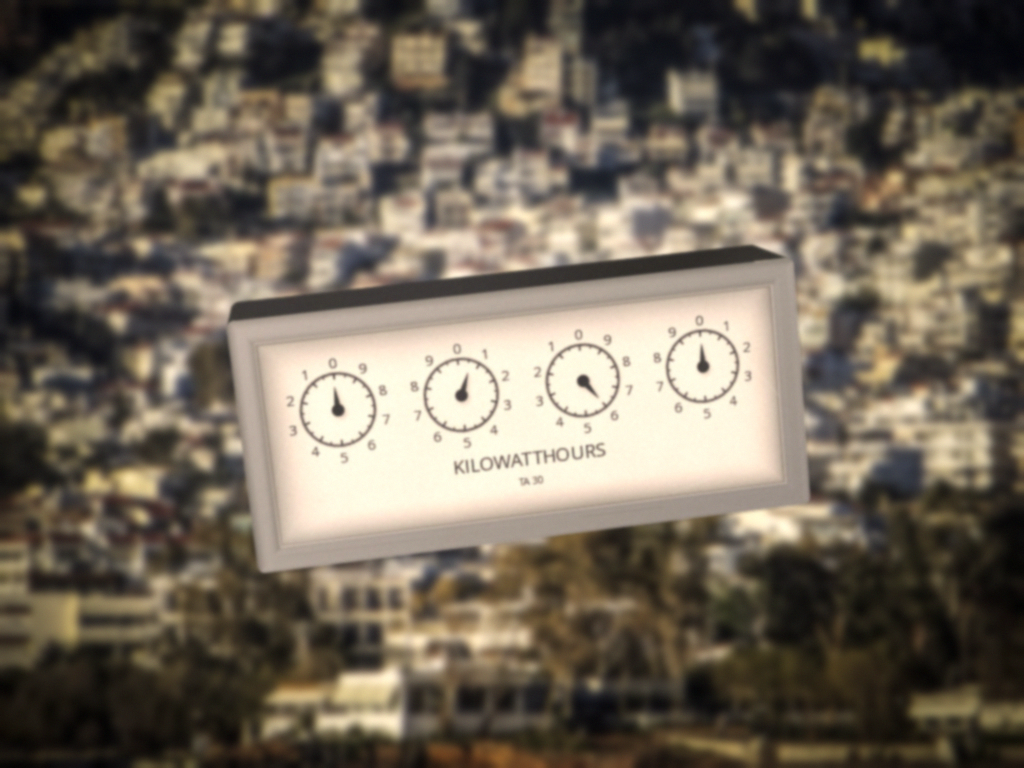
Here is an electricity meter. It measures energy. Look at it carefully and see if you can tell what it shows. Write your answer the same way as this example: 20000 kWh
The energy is 60 kWh
